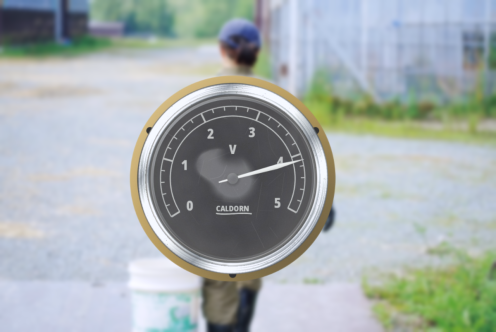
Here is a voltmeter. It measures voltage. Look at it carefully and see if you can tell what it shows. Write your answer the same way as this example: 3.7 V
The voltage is 4.1 V
